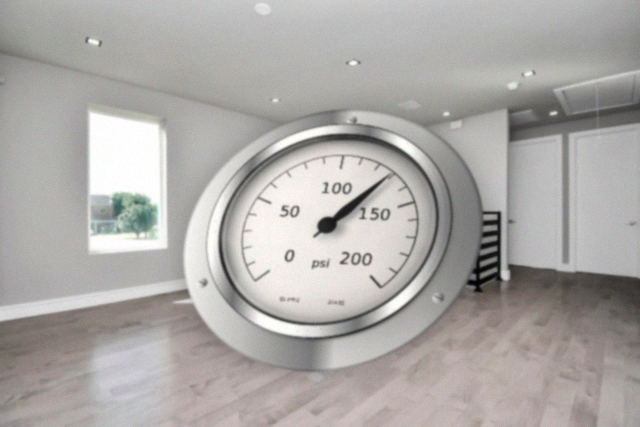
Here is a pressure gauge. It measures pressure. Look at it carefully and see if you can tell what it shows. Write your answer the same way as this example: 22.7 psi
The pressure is 130 psi
